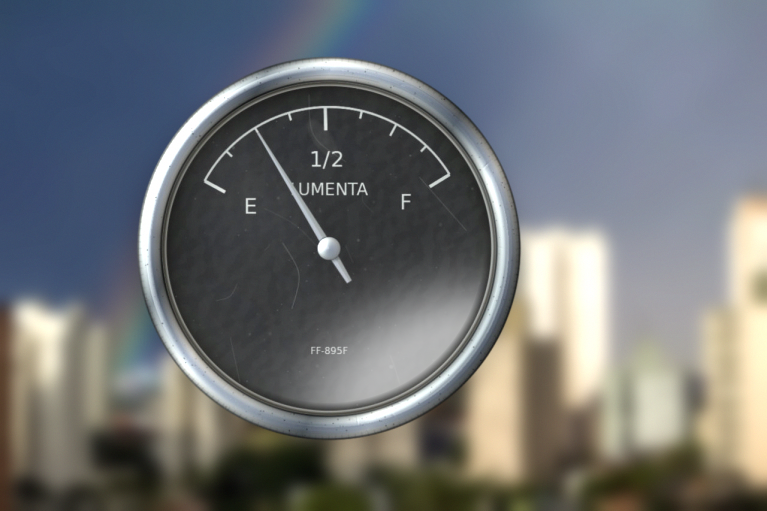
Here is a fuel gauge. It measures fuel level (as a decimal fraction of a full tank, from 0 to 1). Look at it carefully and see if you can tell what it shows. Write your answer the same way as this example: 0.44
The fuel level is 0.25
